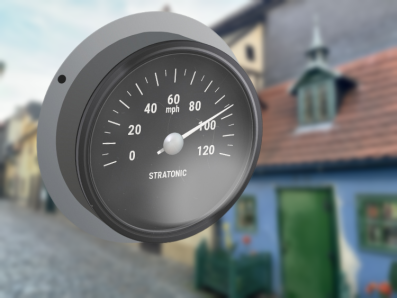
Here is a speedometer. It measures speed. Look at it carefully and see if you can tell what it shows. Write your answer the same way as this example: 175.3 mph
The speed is 95 mph
